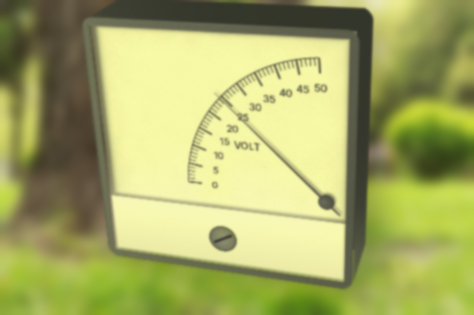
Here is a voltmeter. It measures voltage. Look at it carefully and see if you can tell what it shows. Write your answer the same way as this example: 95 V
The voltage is 25 V
